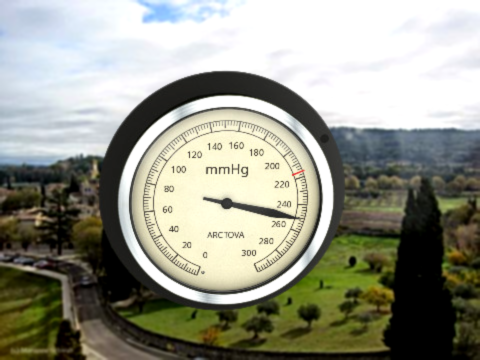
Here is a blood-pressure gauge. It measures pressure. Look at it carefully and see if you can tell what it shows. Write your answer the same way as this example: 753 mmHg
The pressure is 250 mmHg
